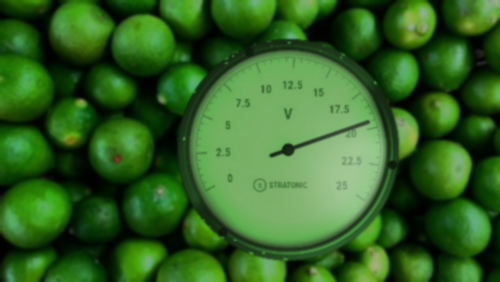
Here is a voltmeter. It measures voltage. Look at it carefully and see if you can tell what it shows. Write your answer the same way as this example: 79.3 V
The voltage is 19.5 V
